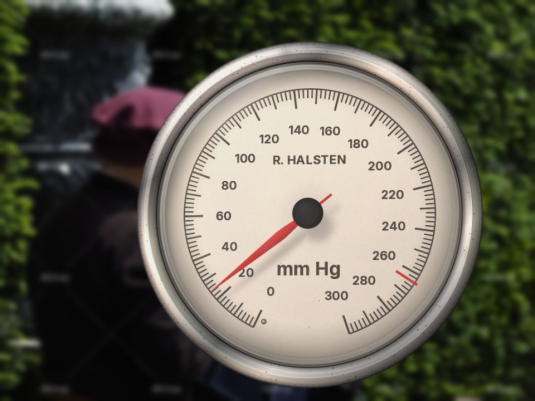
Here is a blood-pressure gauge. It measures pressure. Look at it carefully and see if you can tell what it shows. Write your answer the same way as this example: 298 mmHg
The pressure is 24 mmHg
